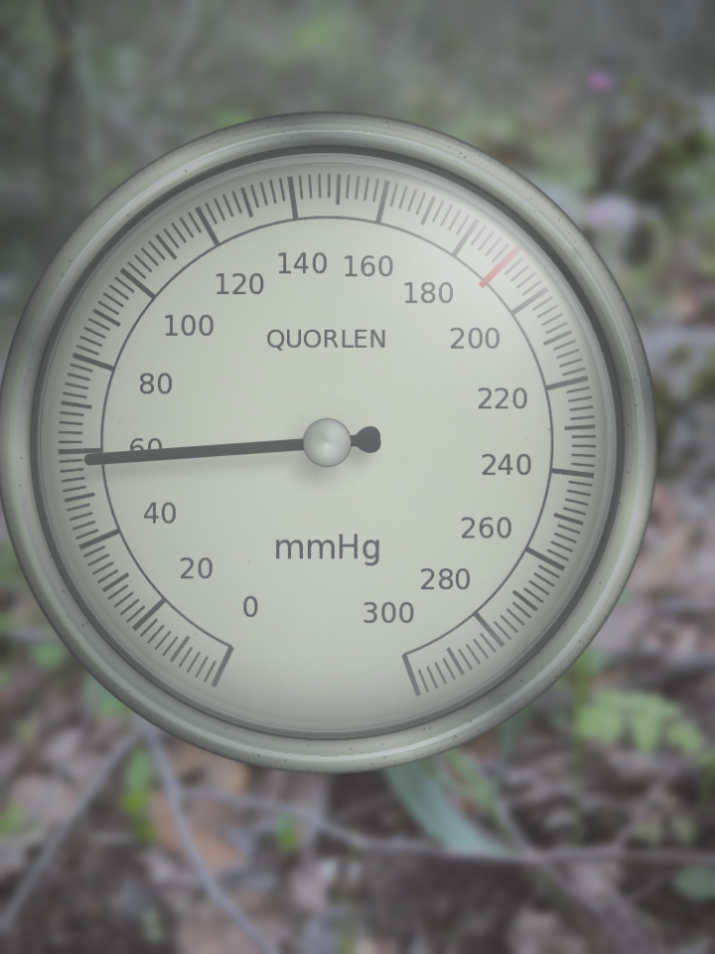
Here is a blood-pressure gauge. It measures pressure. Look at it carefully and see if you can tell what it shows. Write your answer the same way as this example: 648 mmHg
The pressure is 58 mmHg
